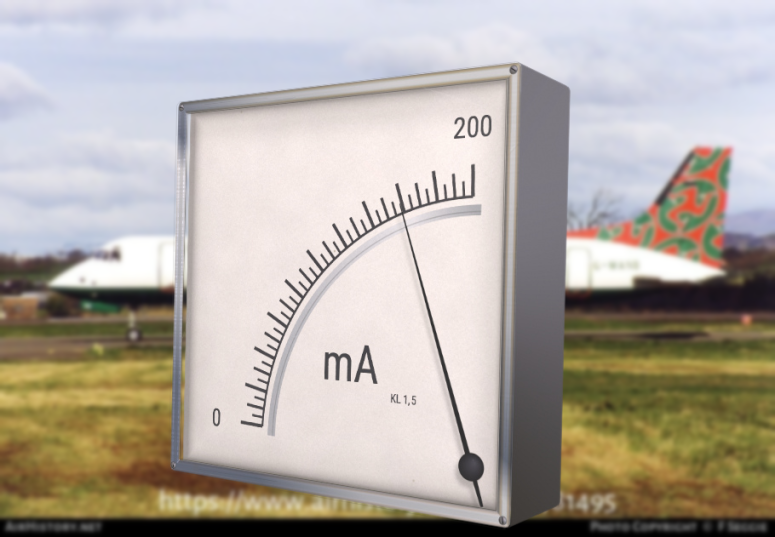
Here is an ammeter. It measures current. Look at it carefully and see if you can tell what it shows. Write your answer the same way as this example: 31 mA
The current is 160 mA
